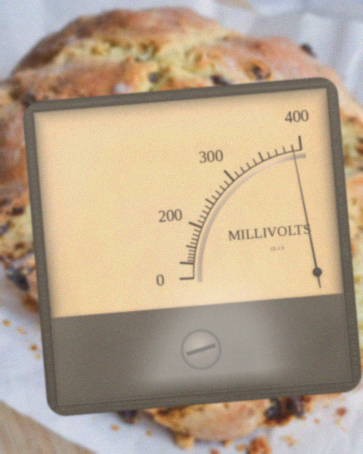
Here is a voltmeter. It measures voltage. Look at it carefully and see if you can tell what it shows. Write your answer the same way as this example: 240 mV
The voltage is 390 mV
